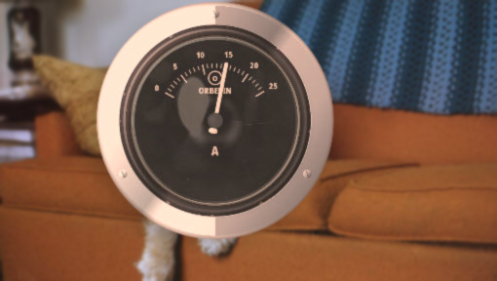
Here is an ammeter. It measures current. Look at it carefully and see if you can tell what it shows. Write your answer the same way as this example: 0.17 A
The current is 15 A
